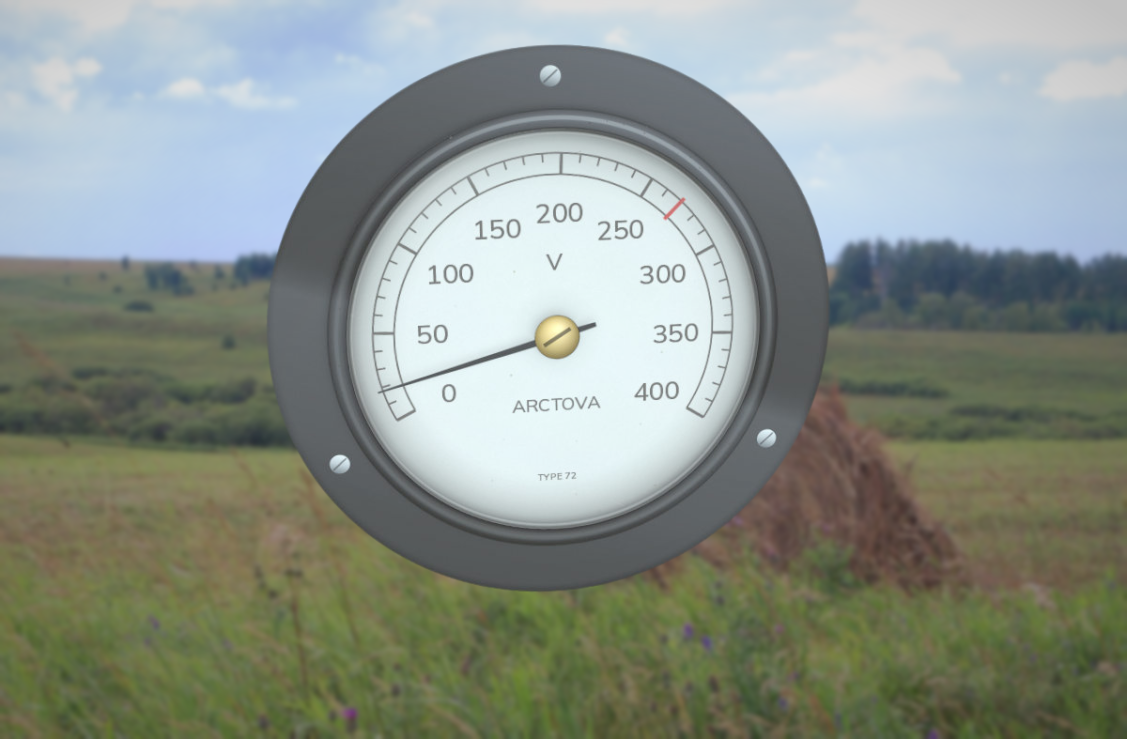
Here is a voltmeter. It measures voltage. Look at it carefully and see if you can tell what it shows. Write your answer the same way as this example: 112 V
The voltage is 20 V
